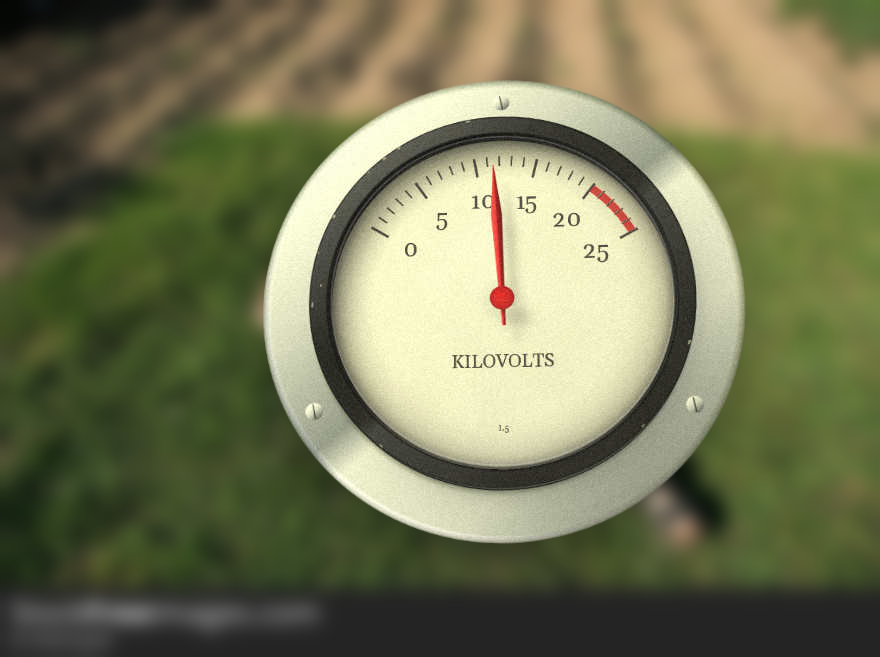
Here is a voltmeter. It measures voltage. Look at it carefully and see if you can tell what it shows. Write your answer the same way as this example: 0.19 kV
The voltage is 11.5 kV
